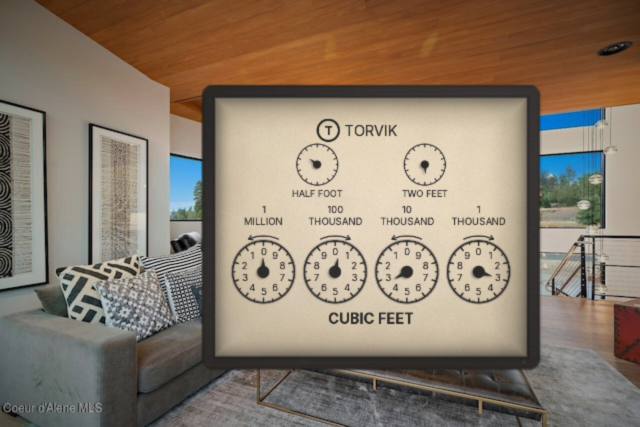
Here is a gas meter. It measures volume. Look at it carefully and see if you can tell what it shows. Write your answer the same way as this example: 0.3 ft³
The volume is 3300 ft³
